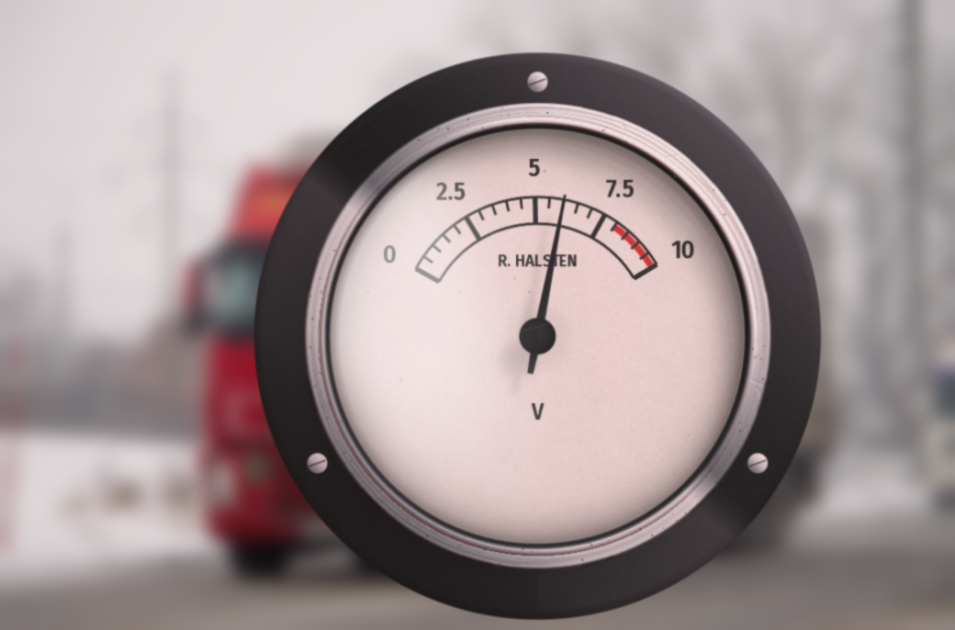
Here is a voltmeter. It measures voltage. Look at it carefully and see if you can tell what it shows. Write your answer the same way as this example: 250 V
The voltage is 6 V
